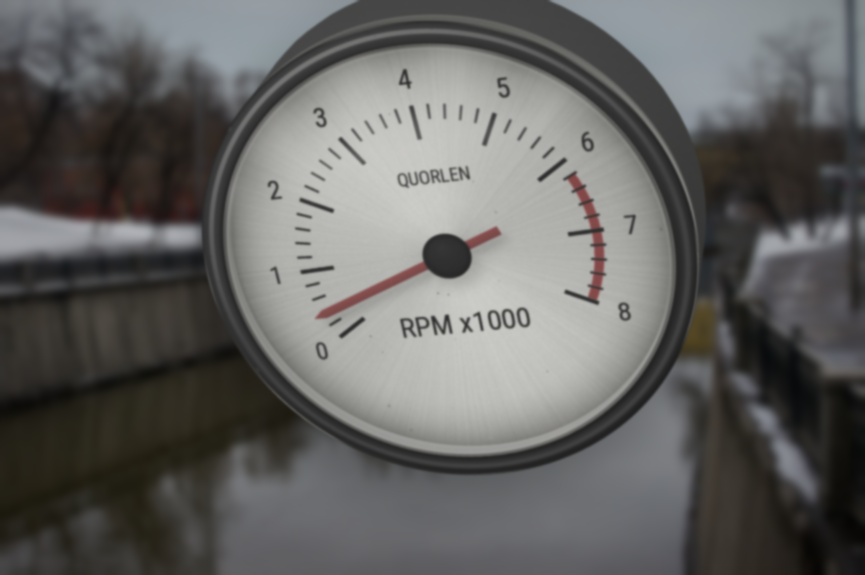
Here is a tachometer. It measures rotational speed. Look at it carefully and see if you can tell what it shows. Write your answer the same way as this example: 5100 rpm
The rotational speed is 400 rpm
